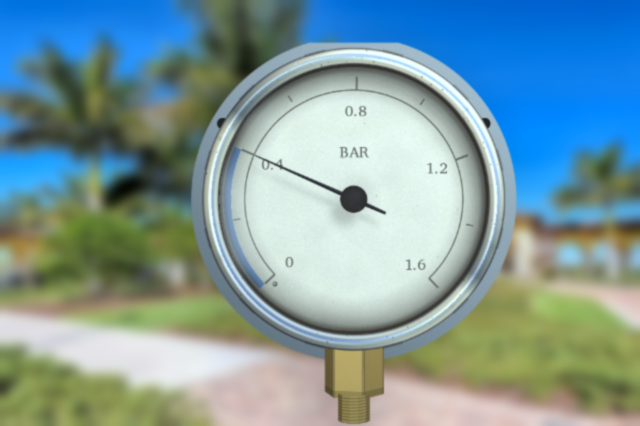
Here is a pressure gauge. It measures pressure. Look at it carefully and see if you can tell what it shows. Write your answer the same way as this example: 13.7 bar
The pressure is 0.4 bar
